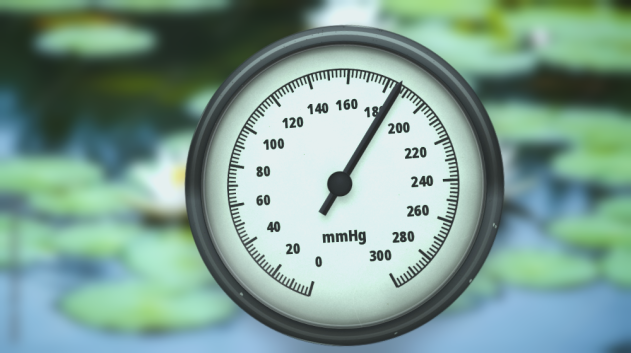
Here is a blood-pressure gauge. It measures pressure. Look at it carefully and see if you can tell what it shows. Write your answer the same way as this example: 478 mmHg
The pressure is 186 mmHg
